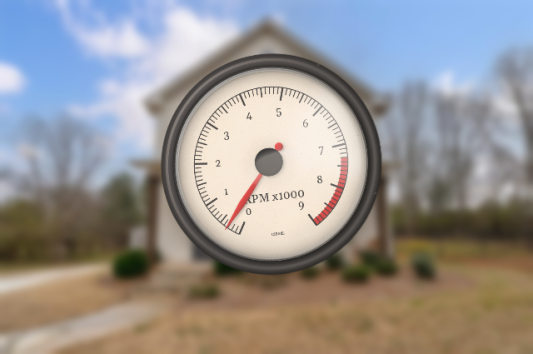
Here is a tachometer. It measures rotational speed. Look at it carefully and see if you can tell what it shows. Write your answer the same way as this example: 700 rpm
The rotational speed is 300 rpm
